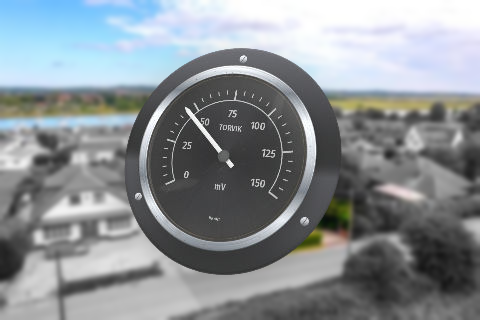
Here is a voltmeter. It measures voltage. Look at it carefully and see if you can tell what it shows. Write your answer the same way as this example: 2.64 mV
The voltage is 45 mV
